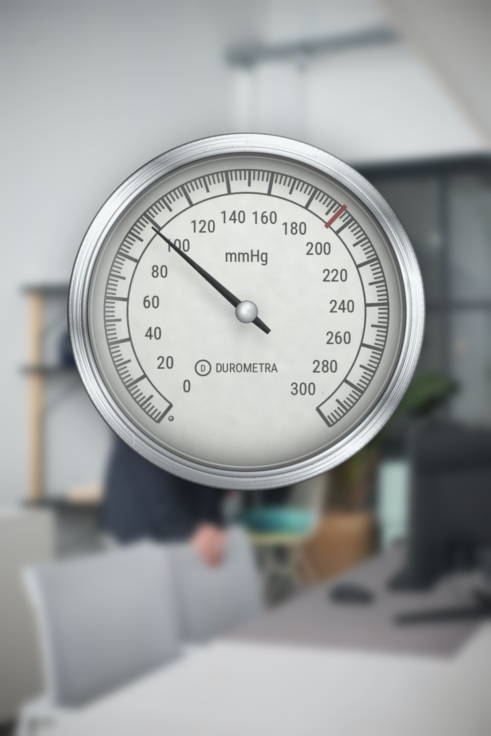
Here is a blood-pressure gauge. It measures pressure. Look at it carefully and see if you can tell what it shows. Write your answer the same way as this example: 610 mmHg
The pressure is 98 mmHg
